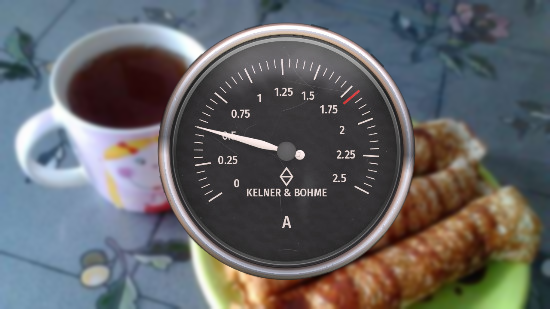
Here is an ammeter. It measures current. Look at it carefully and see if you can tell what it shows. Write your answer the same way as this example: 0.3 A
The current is 0.5 A
